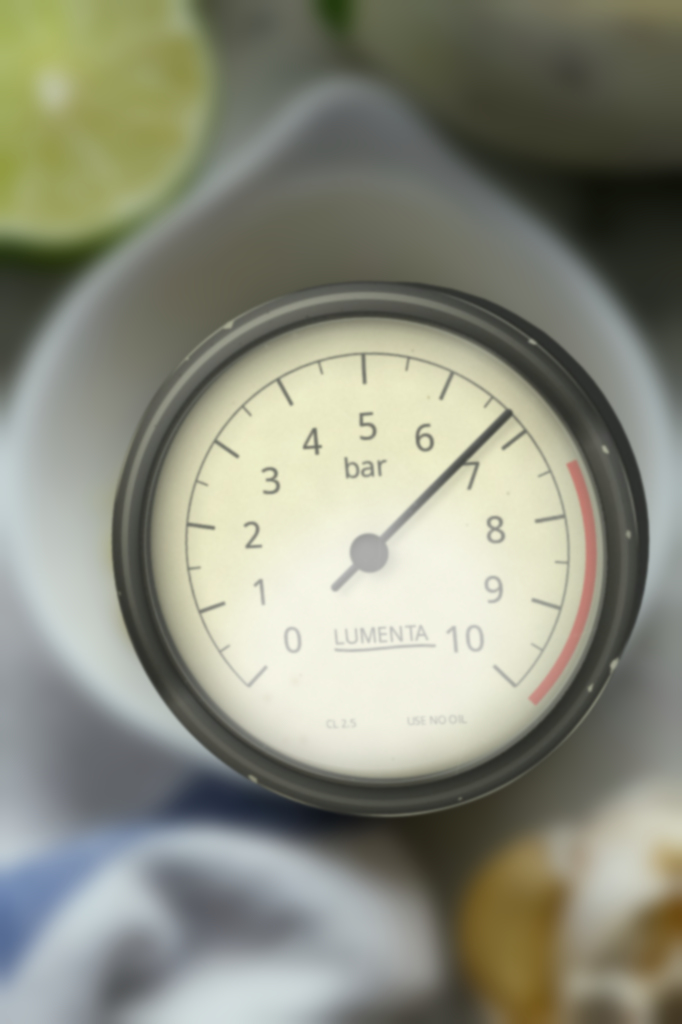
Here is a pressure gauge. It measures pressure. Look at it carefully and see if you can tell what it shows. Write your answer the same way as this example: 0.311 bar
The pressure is 6.75 bar
